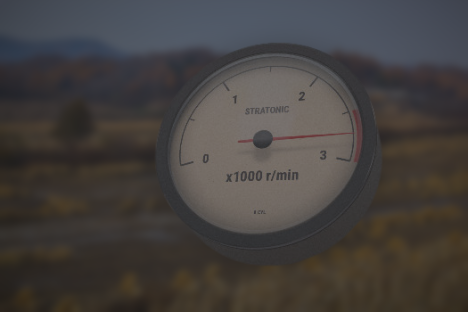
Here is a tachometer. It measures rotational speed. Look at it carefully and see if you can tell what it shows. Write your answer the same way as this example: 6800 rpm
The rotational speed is 2750 rpm
